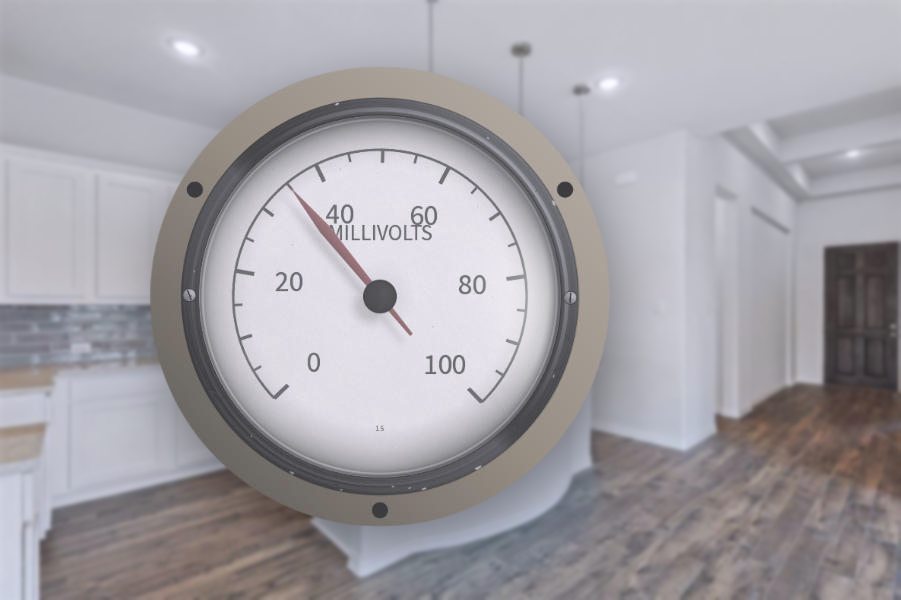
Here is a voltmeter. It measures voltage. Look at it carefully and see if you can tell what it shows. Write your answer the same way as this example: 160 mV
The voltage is 35 mV
